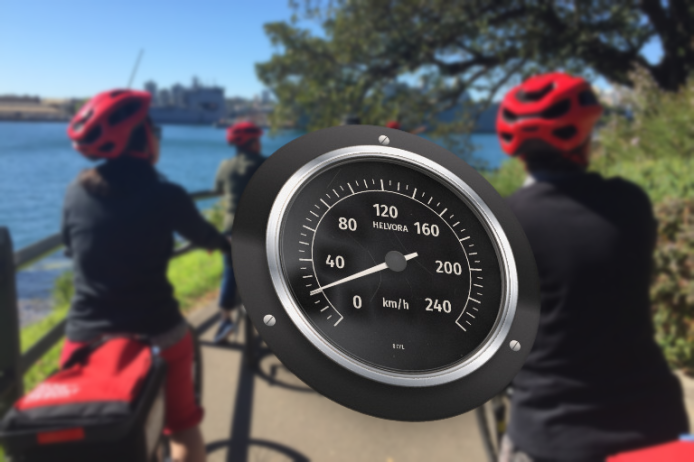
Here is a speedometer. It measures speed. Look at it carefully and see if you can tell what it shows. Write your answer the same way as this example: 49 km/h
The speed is 20 km/h
